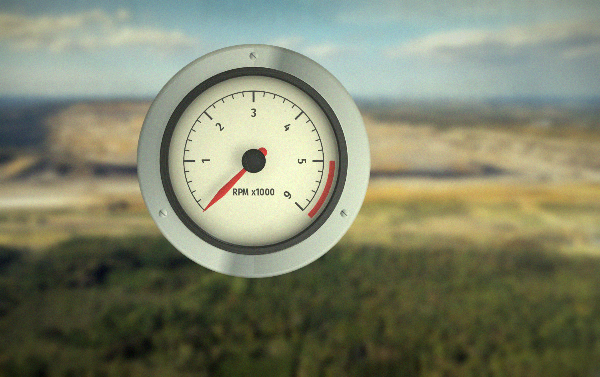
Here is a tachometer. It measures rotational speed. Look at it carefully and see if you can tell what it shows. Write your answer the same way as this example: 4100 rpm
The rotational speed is 0 rpm
